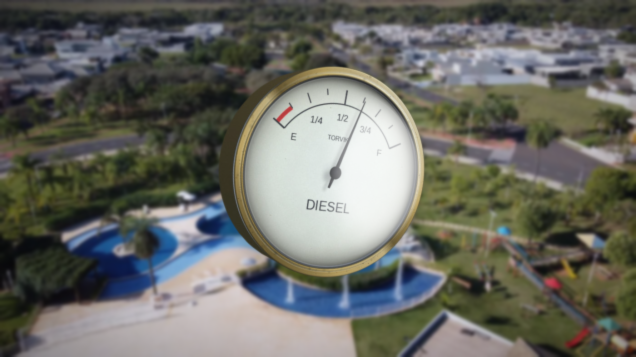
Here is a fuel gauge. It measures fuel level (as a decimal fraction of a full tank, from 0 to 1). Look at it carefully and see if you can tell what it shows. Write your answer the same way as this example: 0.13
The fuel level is 0.625
